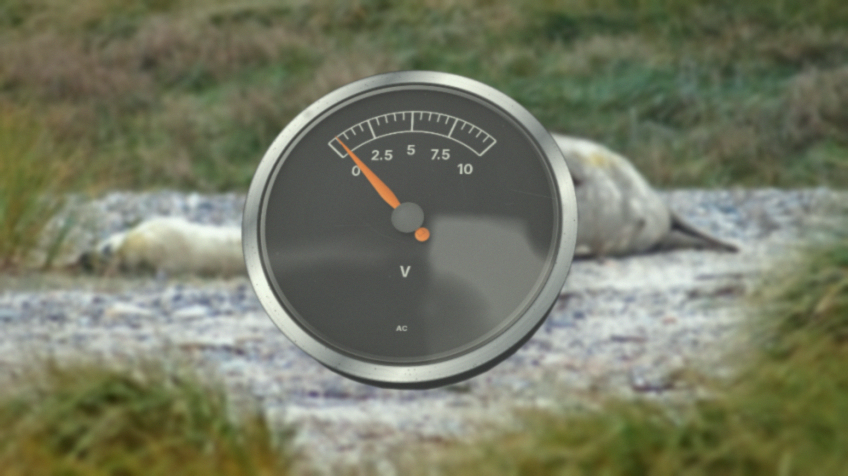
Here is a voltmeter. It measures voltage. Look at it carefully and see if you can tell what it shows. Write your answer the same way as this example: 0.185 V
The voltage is 0.5 V
